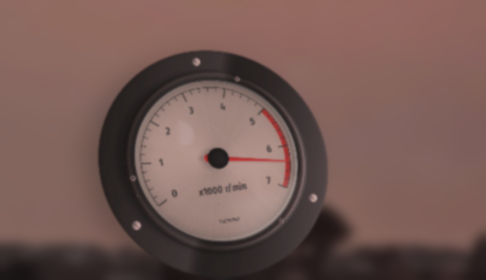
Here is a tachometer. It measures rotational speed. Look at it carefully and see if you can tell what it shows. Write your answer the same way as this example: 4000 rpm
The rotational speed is 6400 rpm
